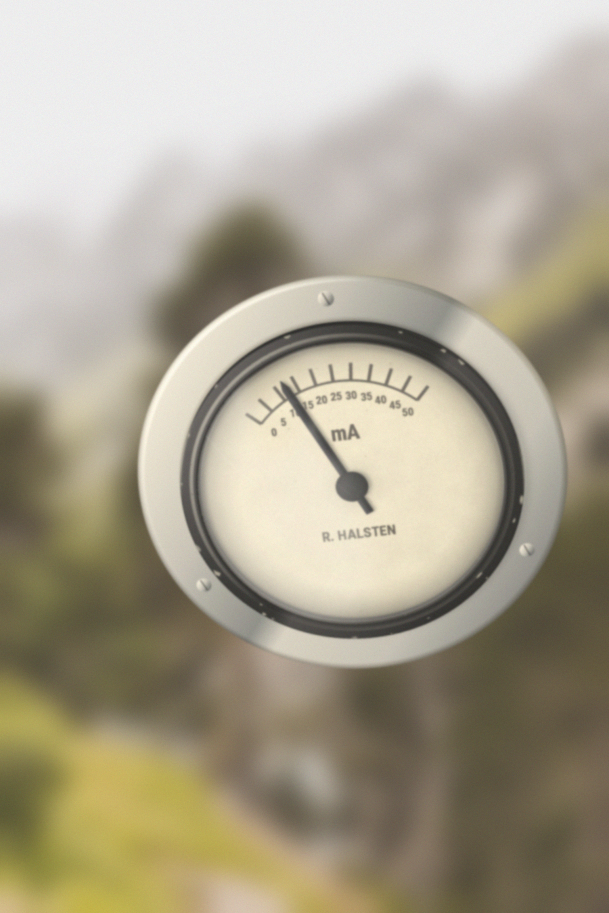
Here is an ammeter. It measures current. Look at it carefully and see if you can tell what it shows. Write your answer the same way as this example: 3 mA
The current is 12.5 mA
